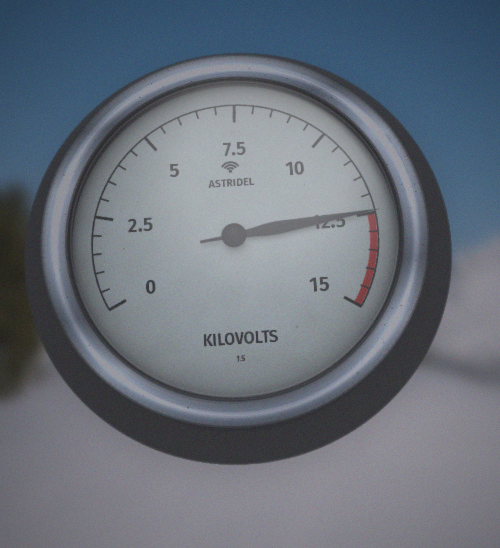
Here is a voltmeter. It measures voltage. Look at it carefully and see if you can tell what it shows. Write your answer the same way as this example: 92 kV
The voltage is 12.5 kV
